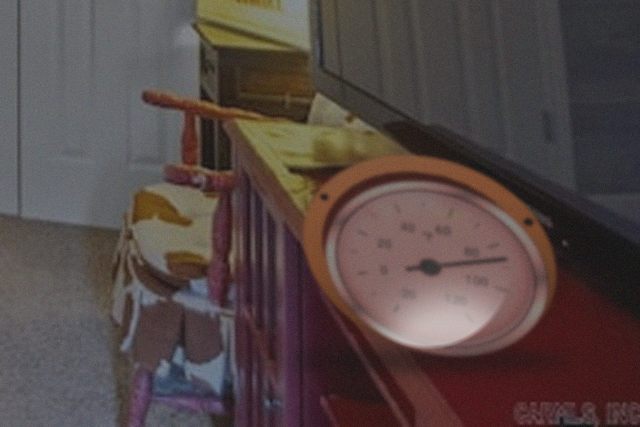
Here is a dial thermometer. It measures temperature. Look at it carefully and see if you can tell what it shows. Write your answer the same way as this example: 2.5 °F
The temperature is 85 °F
